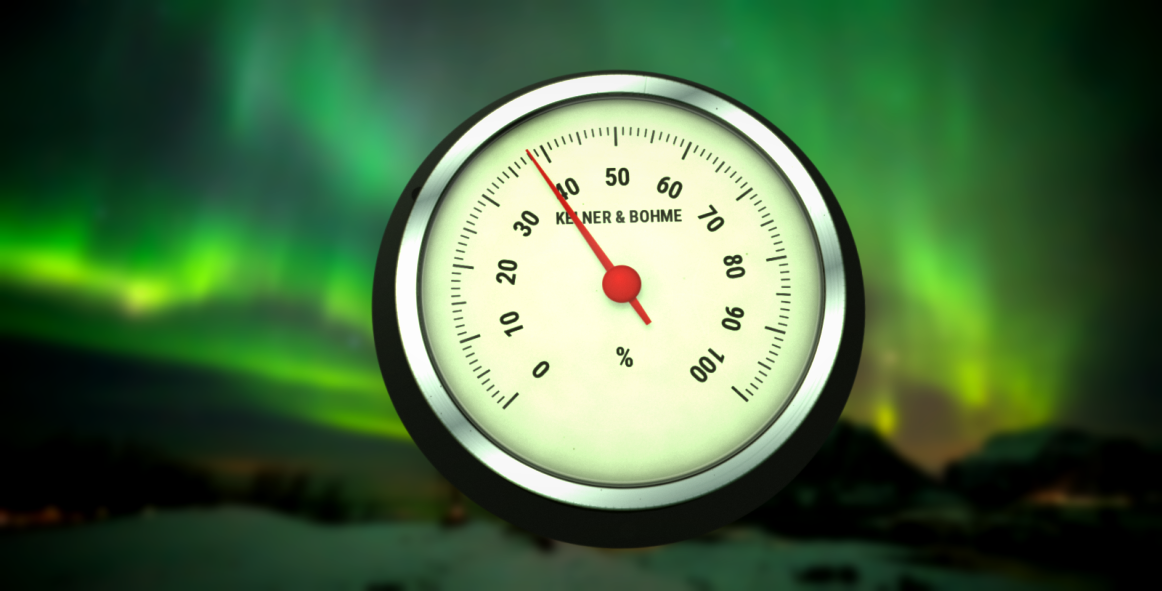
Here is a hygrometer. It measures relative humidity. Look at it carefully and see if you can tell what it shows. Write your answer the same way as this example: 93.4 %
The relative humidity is 38 %
